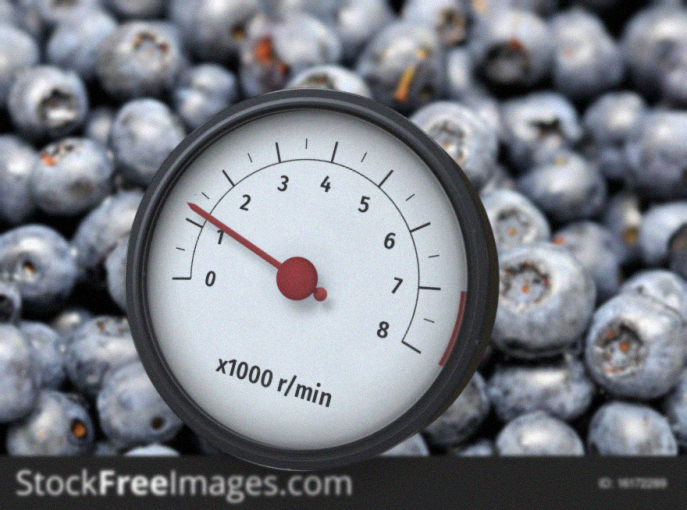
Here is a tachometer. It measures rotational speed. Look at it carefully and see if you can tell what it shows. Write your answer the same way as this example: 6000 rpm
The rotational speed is 1250 rpm
